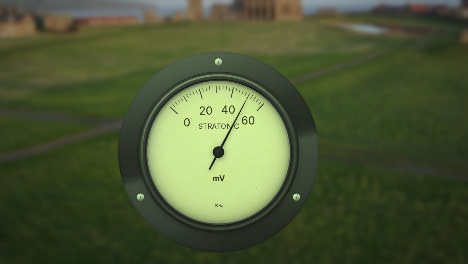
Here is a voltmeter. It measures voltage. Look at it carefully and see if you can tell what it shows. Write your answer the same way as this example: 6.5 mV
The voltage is 50 mV
